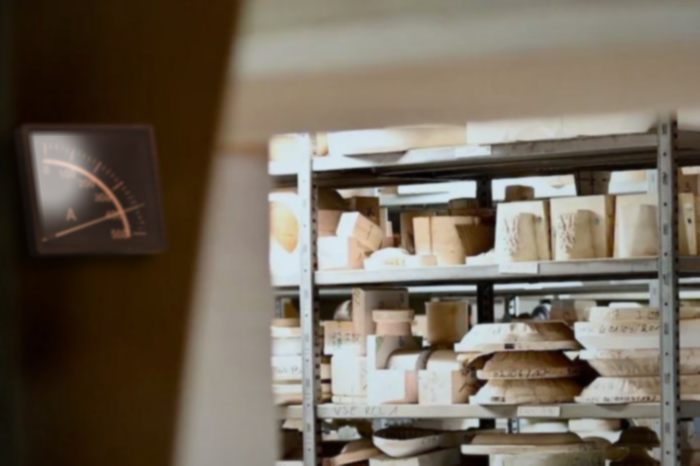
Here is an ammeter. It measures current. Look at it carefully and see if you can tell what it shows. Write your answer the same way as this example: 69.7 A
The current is 400 A
